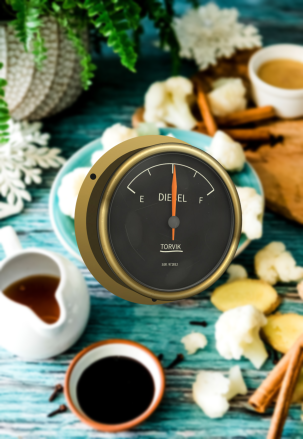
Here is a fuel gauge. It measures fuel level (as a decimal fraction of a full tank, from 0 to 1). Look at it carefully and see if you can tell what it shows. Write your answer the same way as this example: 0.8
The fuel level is 0.5
